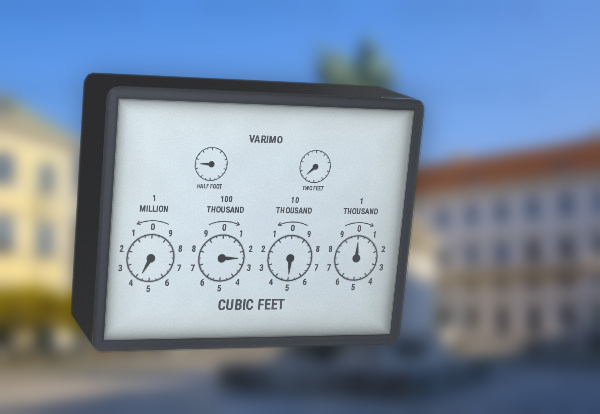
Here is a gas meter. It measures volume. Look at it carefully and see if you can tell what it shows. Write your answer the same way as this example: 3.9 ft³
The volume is 425000 ft³
